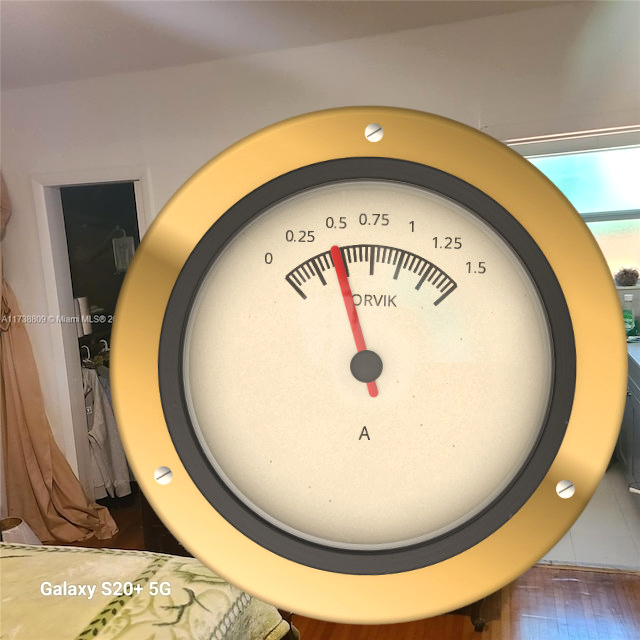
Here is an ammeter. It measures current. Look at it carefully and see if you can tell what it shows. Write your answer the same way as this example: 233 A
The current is 0.45 A
